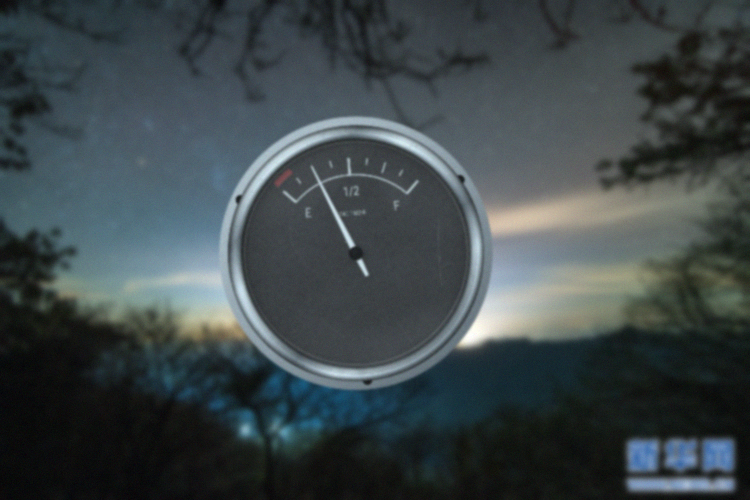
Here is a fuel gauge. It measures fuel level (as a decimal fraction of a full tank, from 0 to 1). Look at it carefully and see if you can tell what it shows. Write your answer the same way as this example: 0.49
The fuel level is 0.25
